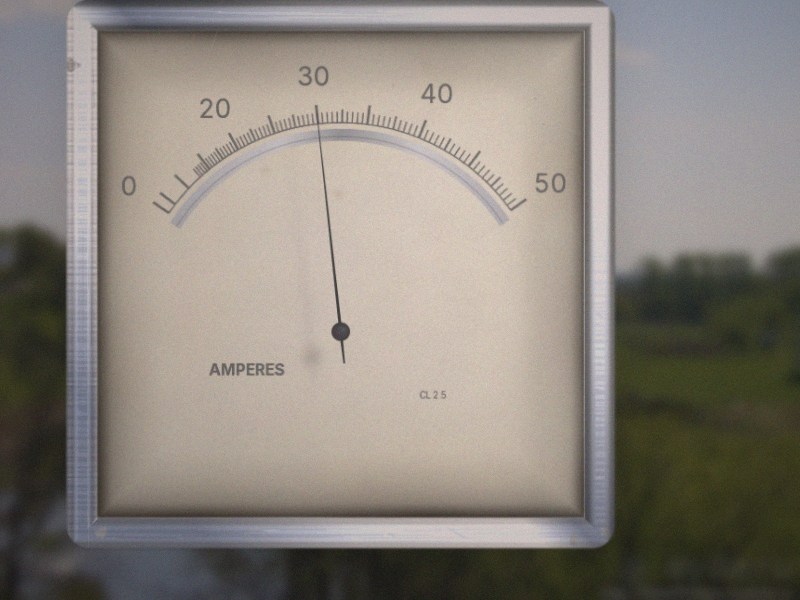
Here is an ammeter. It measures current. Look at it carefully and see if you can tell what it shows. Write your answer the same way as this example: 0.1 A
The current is 30 A
